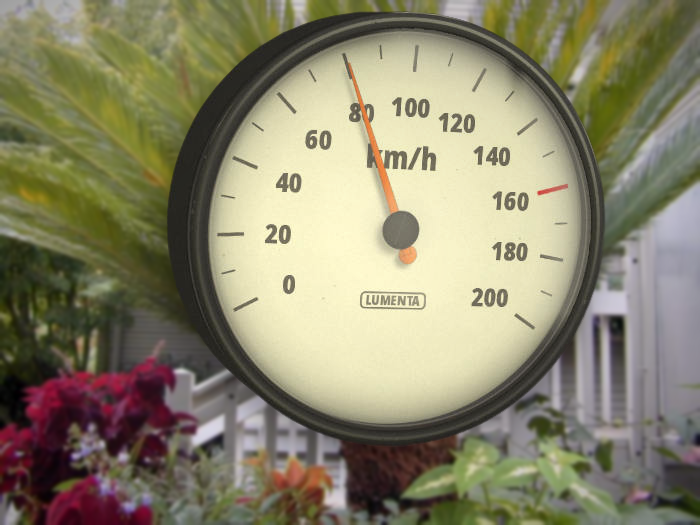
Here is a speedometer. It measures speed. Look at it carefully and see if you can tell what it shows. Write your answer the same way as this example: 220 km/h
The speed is 80 km/h
